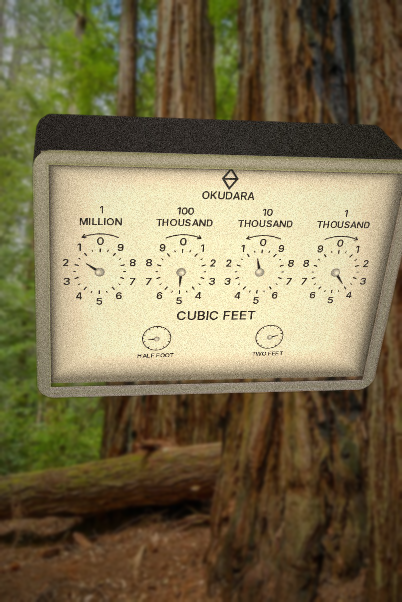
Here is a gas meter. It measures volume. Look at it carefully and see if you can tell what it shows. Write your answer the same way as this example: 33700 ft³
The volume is 150400 ft³
